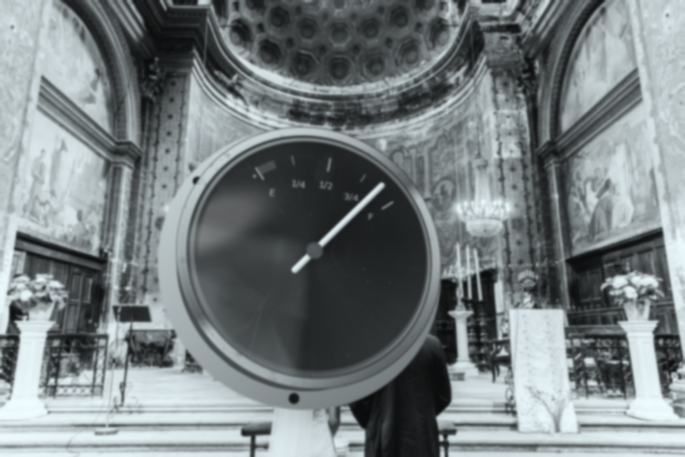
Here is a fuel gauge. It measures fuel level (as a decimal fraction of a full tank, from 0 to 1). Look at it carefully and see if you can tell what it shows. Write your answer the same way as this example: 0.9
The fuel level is 0.875
